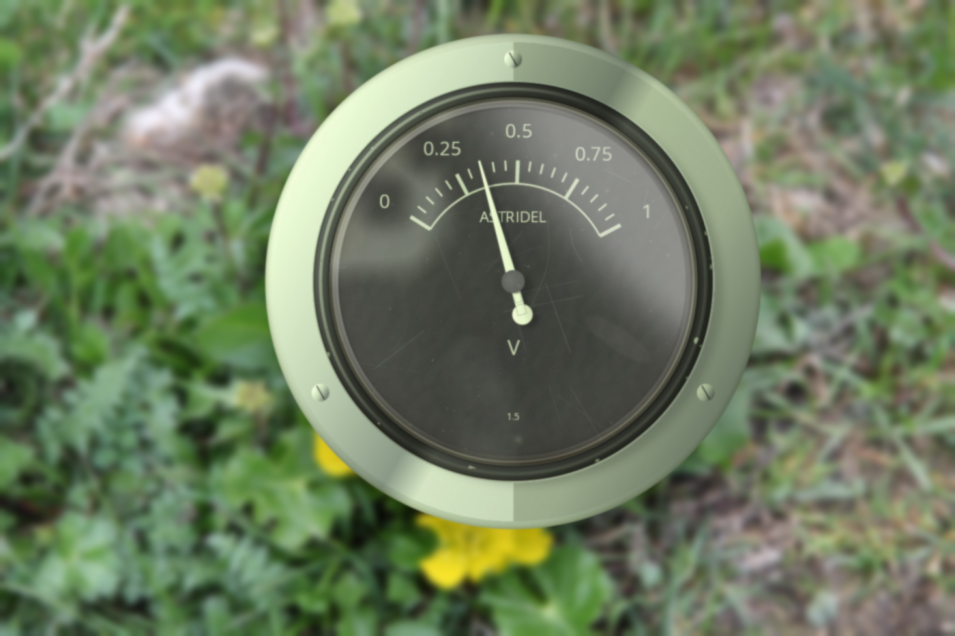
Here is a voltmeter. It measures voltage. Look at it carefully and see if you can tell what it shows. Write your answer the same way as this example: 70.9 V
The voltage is 0.35 V
